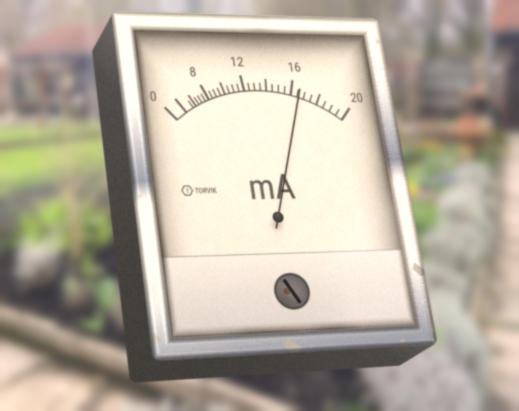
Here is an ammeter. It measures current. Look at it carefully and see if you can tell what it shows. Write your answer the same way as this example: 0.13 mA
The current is 16.5 mA
